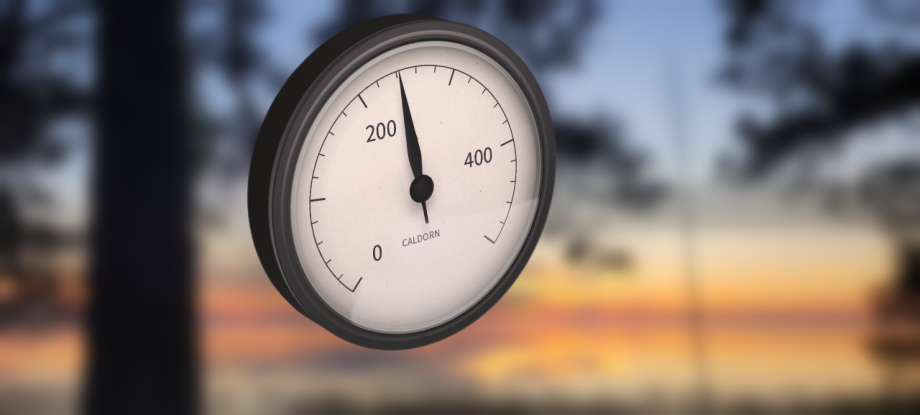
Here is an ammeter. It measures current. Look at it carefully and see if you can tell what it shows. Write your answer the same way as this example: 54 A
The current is 240 A
